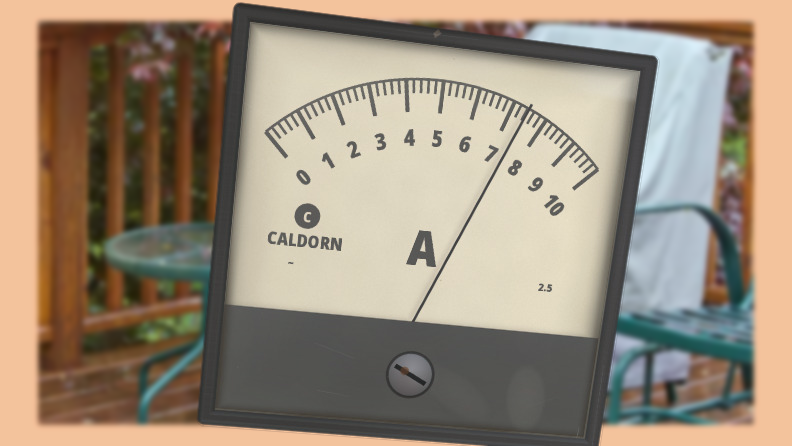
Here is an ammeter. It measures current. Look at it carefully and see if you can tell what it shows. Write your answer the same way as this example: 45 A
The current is 7.4 A
